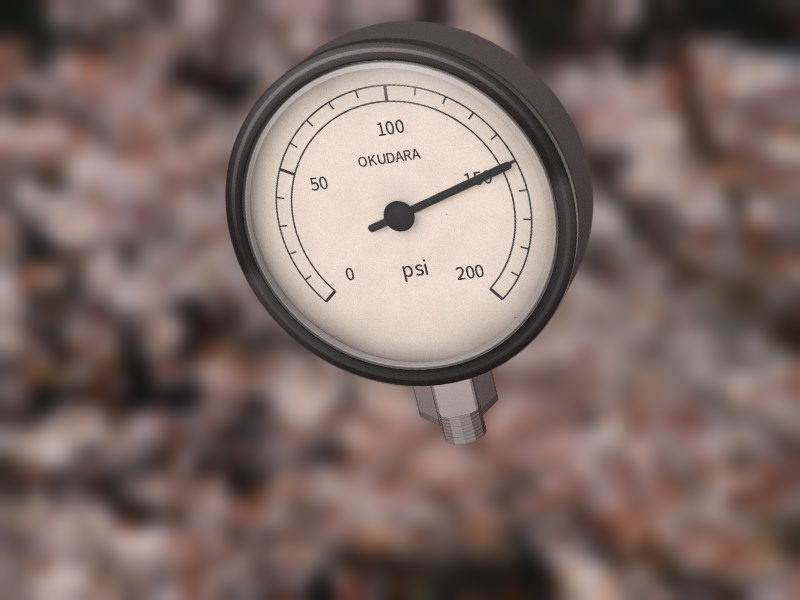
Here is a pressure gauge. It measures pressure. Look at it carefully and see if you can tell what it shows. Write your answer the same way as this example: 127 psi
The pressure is 150 psi
